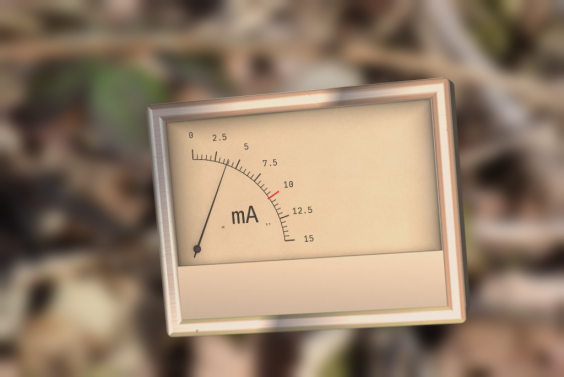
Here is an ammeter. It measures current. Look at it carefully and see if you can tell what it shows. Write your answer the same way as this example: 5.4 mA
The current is 4 mA
